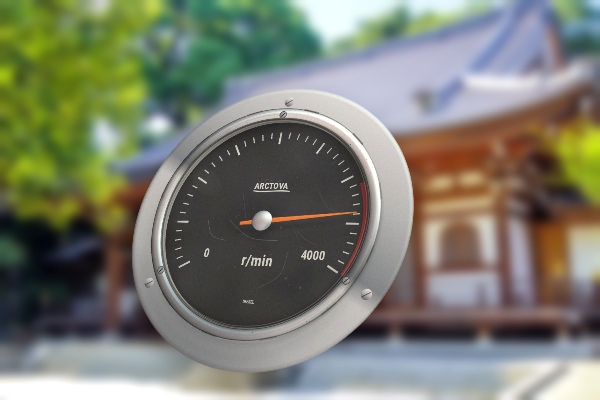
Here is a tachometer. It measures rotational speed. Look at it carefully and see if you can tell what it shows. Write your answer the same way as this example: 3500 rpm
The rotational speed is 3400 rpm
